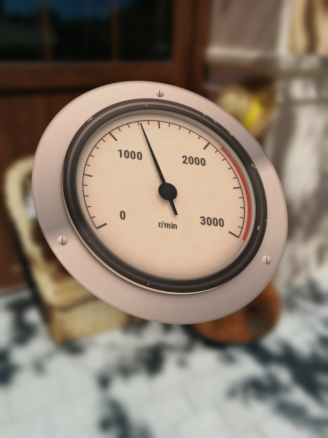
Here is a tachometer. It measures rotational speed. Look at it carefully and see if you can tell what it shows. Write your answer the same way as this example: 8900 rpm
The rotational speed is 1300 rpm
